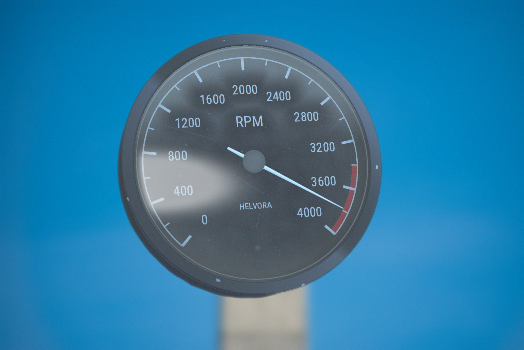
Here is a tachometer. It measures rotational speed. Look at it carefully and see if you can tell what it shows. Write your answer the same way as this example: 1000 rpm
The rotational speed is 3800 rpm
